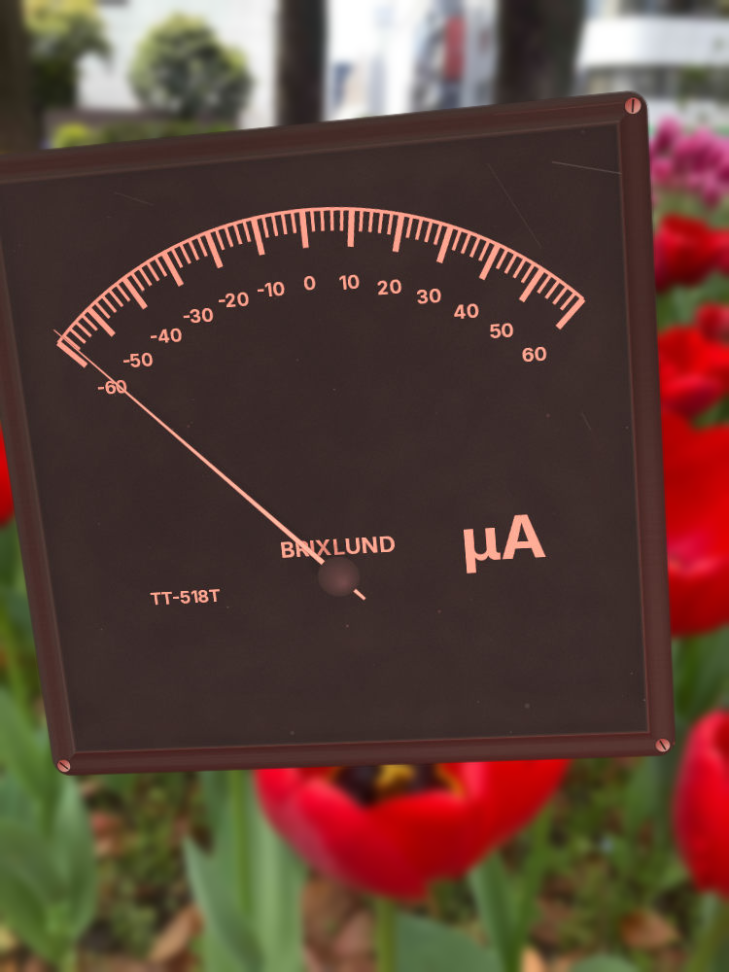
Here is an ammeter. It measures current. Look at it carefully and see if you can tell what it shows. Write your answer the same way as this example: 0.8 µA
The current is -58 µA
